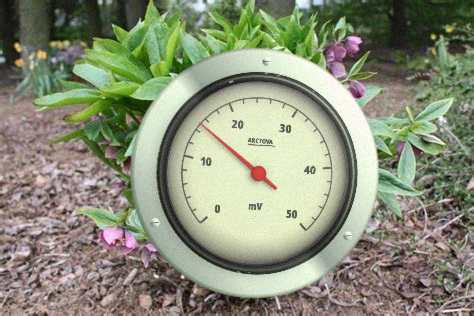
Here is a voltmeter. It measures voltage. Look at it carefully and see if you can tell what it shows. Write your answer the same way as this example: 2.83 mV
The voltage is 15 mV
